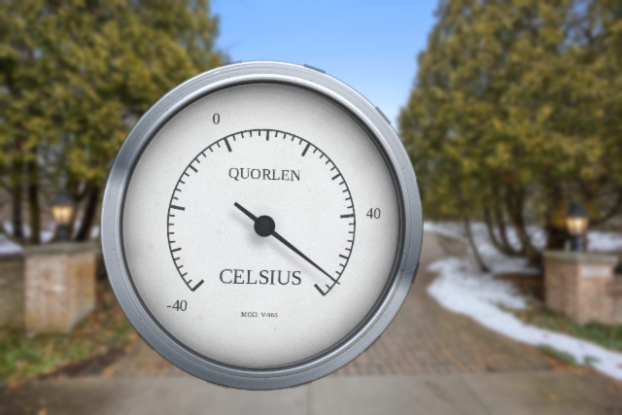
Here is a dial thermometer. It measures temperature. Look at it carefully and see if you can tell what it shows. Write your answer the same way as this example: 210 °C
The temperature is 56 °C
